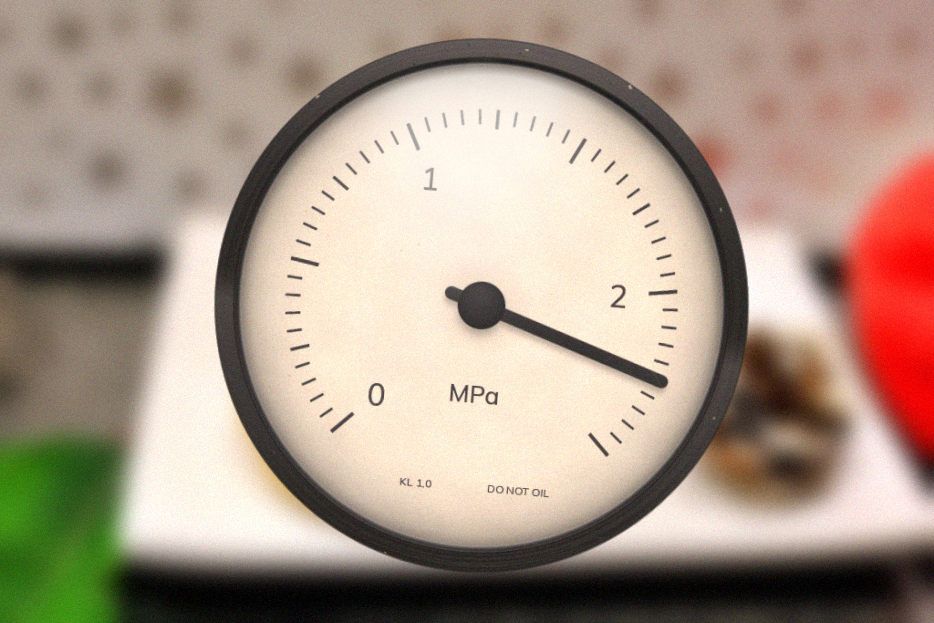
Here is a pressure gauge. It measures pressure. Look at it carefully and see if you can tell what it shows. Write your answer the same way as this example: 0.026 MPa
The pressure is 2.25 MPa
